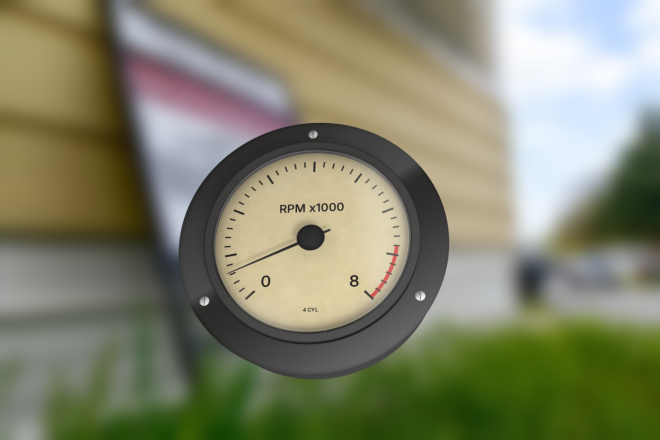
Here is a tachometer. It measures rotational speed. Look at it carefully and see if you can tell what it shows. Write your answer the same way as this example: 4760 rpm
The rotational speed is 600 rpm
